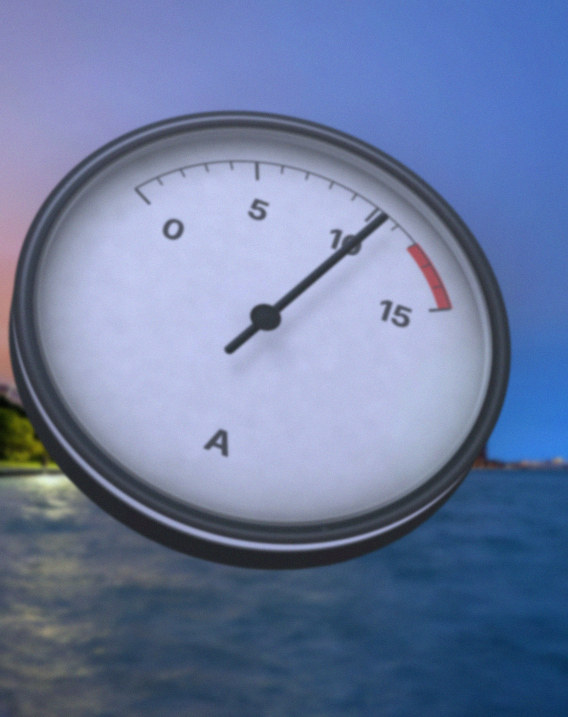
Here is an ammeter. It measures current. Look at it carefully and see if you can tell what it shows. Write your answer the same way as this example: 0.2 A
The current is 10.5 A
